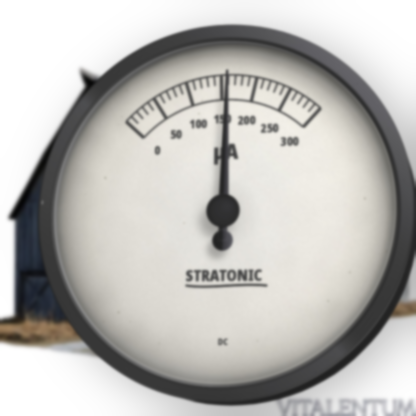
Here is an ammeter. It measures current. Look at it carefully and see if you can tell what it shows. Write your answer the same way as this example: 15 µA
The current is 160 µA
